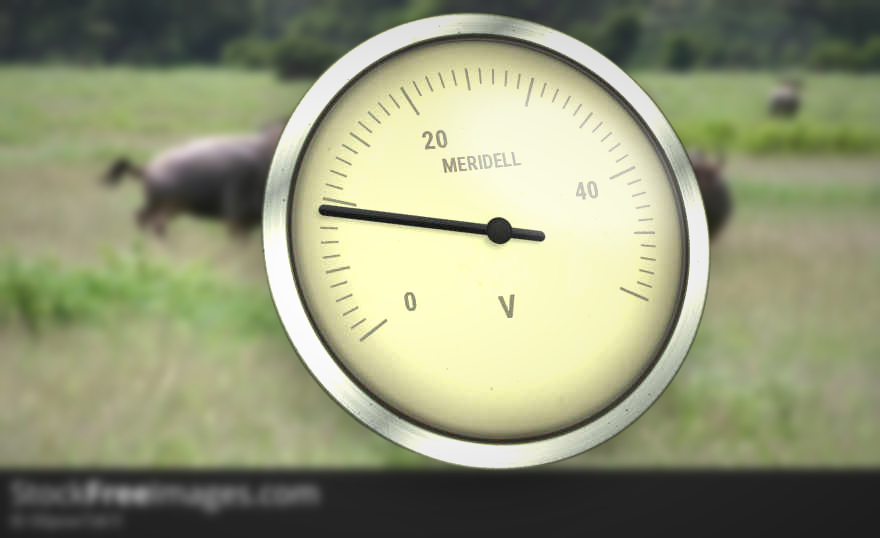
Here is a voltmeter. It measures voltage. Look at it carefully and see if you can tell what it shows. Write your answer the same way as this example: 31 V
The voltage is 9 V
